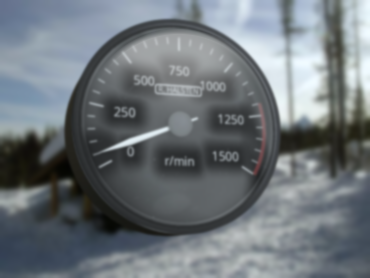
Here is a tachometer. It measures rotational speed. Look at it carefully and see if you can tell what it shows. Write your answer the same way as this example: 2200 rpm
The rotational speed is 50 rpm
